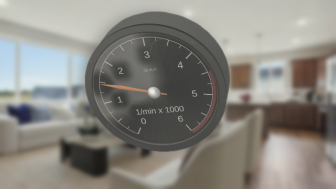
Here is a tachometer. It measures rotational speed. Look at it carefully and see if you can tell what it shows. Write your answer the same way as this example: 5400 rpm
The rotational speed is 1500 rpm
